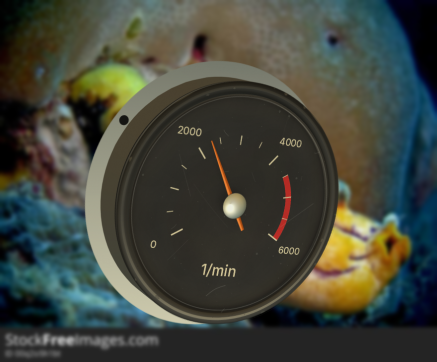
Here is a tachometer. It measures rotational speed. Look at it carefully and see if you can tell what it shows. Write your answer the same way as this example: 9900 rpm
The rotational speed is 2250 rpm
